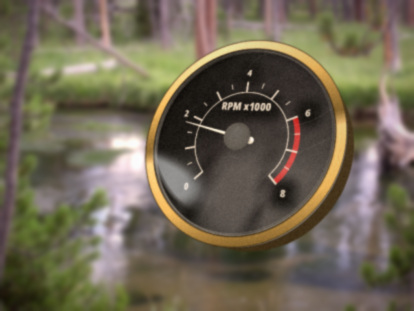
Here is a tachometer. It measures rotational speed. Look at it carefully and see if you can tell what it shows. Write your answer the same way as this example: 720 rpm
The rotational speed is 1750 rpm
